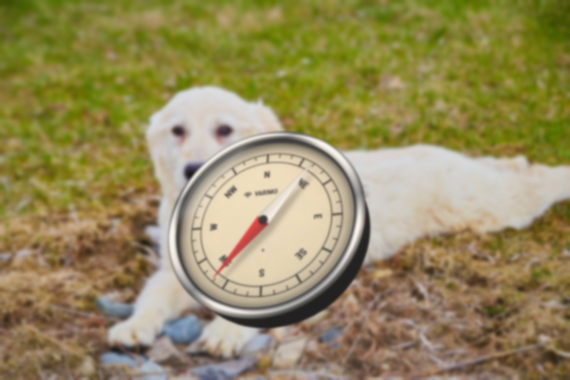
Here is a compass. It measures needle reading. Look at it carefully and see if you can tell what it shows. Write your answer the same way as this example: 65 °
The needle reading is 220 °
